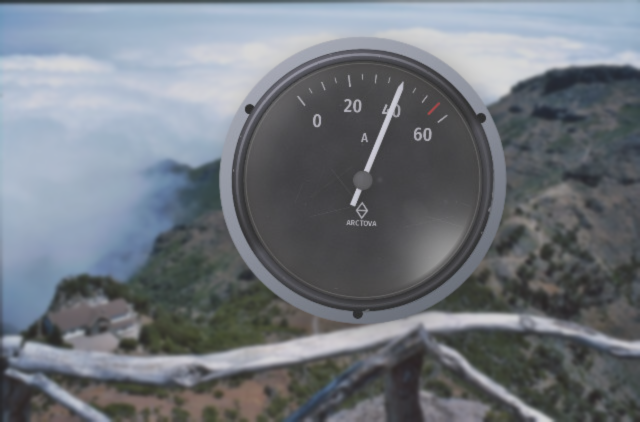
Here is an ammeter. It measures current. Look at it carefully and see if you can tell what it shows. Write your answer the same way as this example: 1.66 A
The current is 40 A
